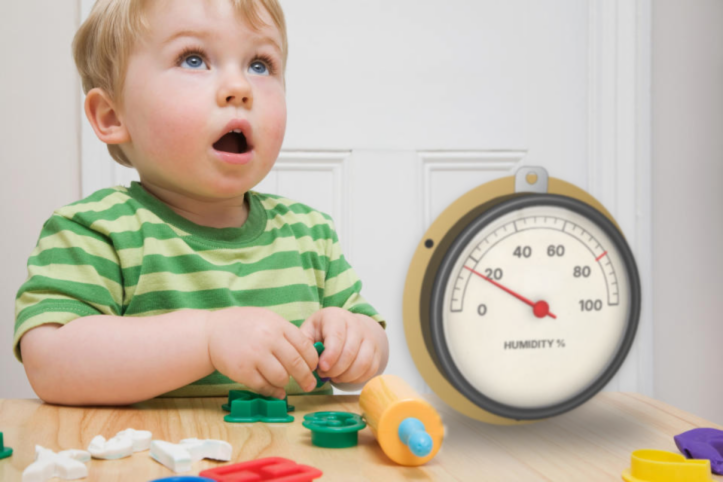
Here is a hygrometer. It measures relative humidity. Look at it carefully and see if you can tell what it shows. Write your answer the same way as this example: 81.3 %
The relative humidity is 16 %
